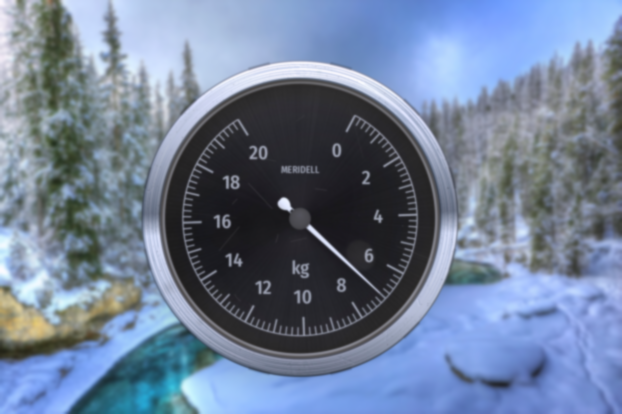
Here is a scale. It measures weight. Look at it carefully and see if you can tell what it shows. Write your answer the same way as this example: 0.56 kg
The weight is 7 kg
